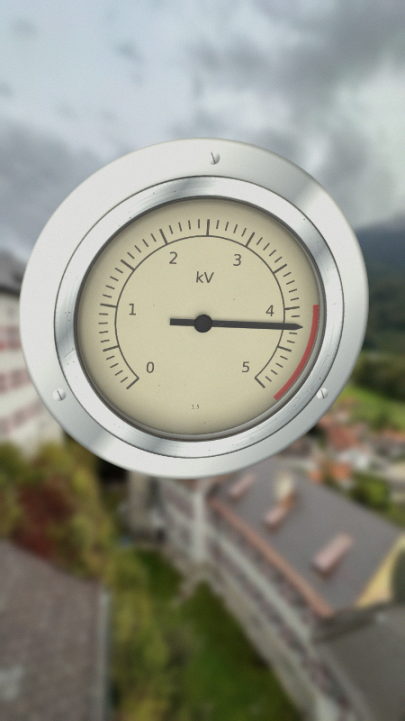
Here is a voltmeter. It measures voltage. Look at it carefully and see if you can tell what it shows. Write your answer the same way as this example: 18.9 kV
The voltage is 4.2 kV
